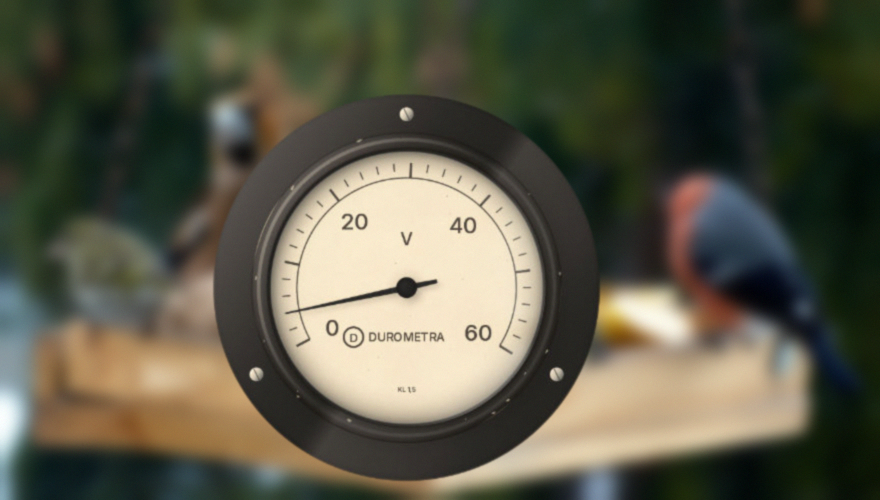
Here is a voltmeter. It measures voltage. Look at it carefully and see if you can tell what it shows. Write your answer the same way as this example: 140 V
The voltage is 4 V
